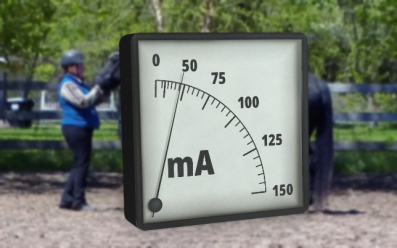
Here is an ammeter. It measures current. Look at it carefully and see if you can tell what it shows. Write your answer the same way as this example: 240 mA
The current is 45 mA
